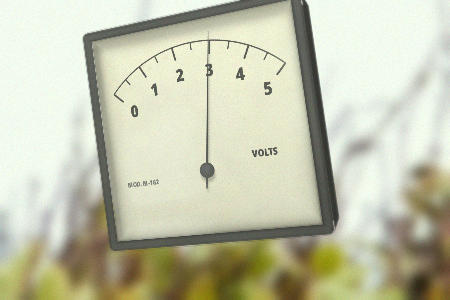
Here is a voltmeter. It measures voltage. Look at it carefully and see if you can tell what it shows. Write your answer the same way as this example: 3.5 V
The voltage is 3 V
